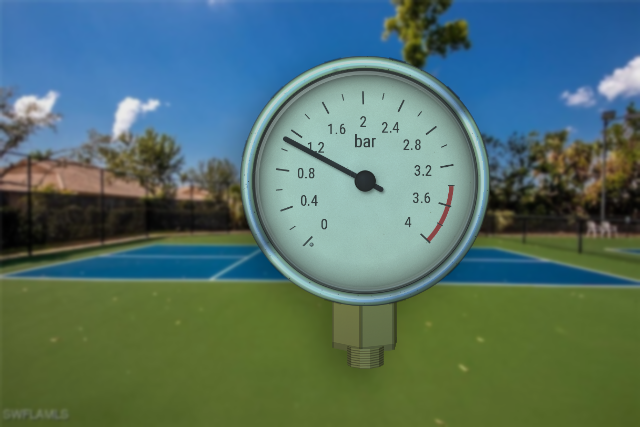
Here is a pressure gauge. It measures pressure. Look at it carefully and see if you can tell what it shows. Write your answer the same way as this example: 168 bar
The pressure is 1.1 bar
